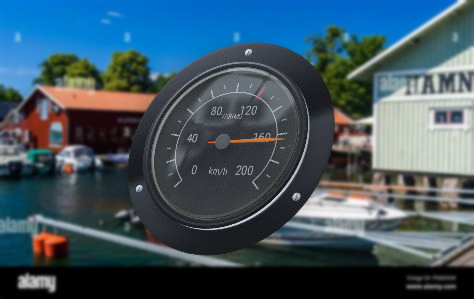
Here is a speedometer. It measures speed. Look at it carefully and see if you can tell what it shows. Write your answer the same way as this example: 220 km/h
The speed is 165 km/h
